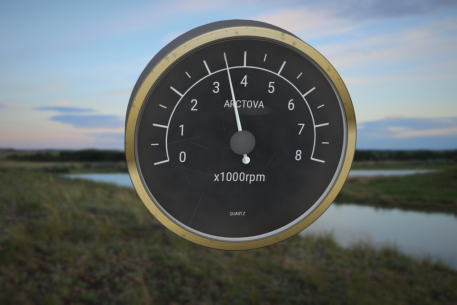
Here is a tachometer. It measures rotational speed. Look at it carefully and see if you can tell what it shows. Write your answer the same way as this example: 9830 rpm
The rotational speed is 3500 rpm
